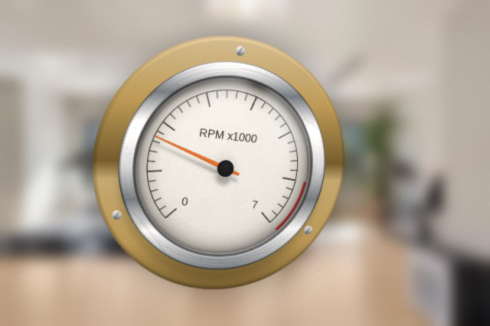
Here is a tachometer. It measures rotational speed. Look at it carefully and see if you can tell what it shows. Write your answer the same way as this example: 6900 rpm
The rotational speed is 1700 rpm
